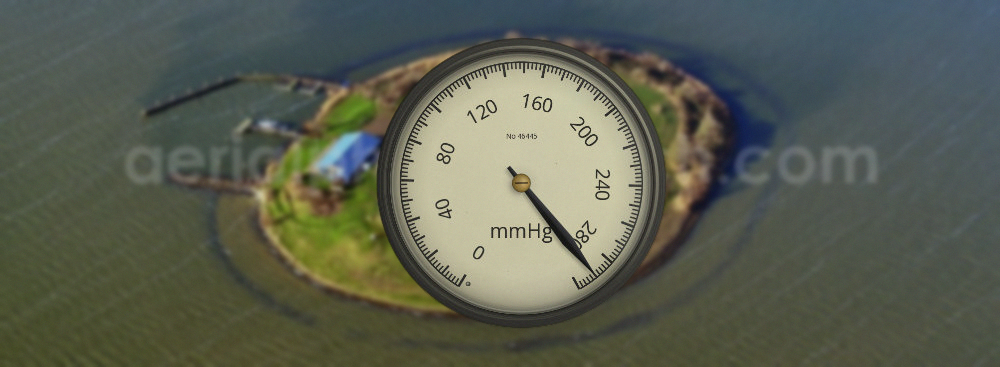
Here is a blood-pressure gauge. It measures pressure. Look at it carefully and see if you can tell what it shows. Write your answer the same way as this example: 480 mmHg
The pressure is 290 mmHg
